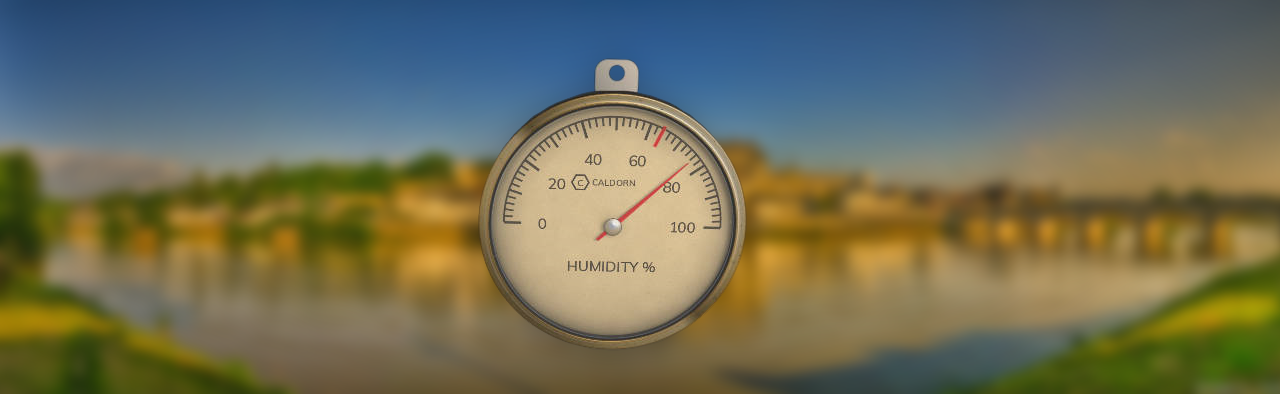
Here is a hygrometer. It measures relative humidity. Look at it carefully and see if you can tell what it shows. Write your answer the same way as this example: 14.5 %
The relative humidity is 76 %
